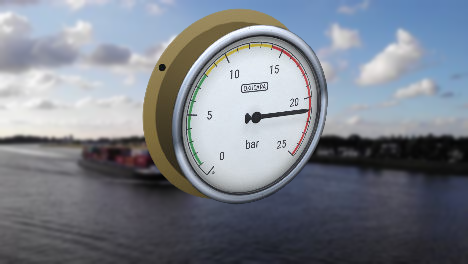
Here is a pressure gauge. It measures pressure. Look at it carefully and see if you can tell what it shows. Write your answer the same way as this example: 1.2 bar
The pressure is 21 bar
